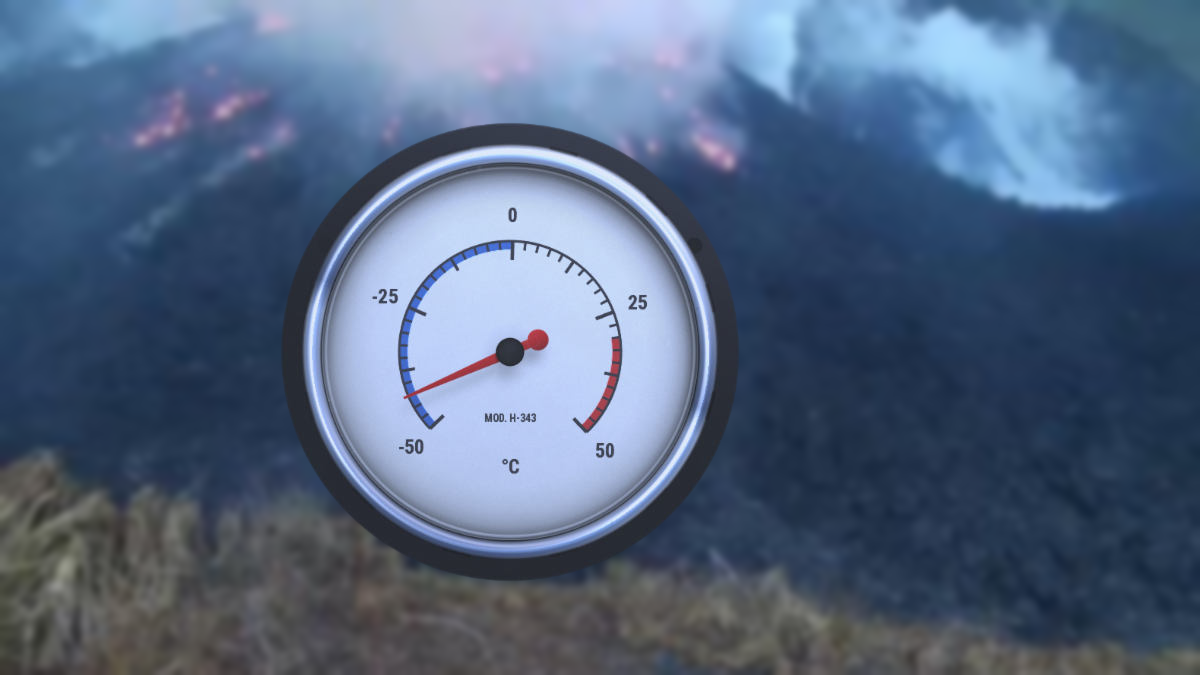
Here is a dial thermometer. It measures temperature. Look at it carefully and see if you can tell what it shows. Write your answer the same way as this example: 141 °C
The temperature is -42.5 °C
